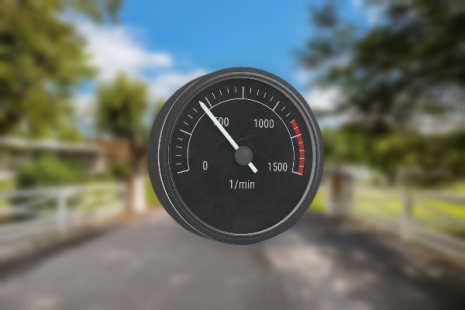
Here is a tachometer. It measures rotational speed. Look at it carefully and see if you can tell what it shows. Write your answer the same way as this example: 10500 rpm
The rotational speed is 450 rpm
